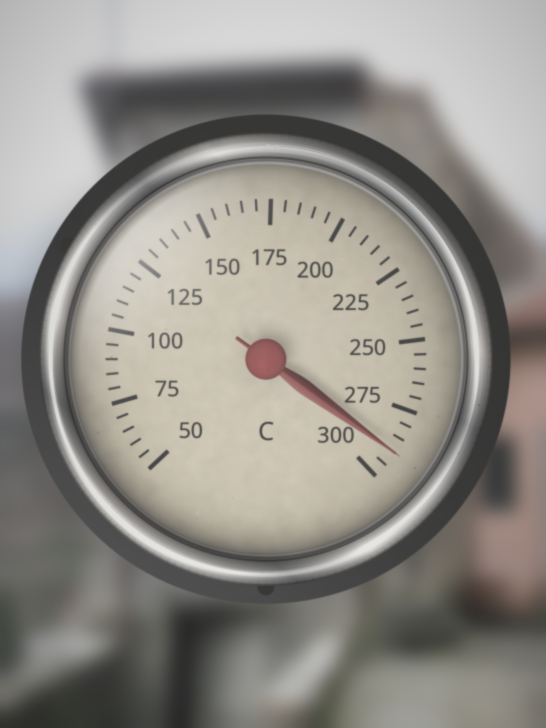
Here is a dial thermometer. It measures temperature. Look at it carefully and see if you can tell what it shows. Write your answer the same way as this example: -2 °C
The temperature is 290 °C
